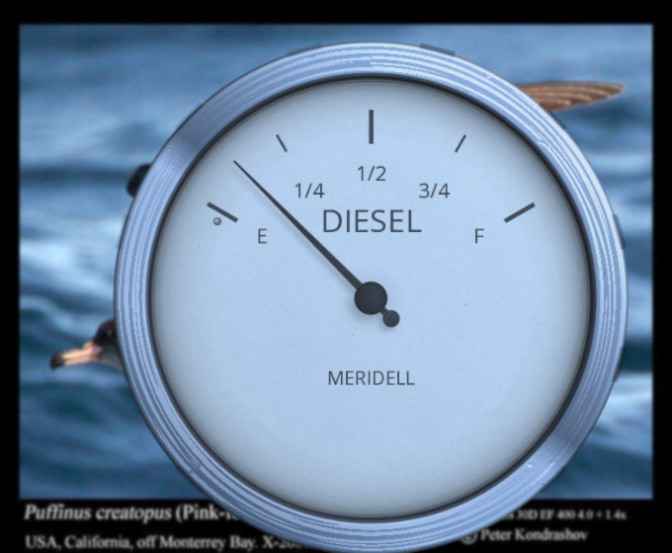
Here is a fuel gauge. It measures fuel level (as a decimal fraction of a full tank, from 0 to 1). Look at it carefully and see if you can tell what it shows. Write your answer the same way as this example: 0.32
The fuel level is 0.125
